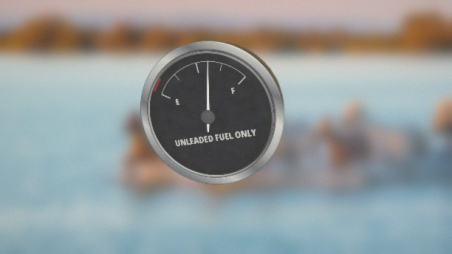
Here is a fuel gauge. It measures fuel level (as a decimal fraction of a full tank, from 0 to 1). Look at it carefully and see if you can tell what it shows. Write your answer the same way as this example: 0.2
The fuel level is 0.625
